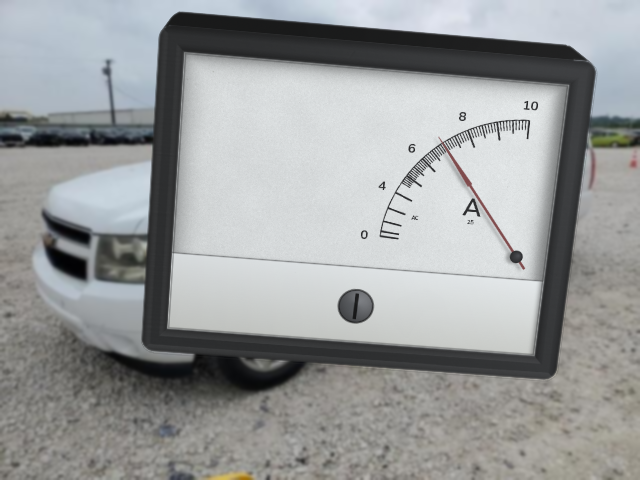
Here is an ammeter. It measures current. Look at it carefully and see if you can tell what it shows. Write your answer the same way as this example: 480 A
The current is 7 A
